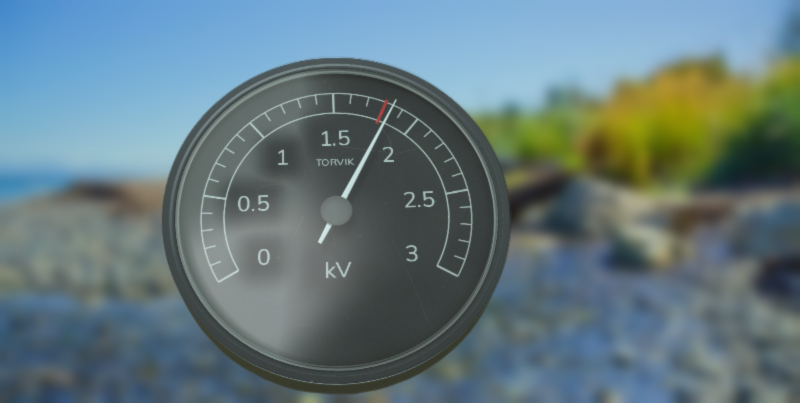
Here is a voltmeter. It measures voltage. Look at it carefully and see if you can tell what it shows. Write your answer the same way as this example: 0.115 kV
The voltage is 1.85 kV
